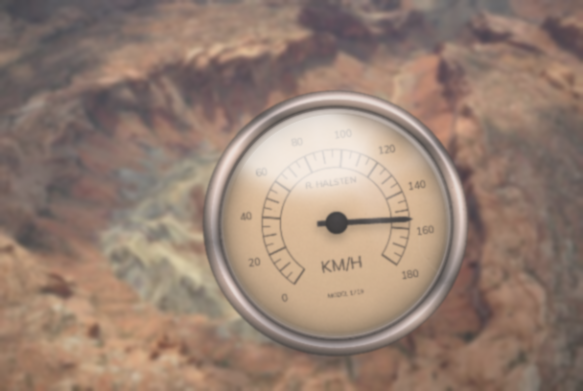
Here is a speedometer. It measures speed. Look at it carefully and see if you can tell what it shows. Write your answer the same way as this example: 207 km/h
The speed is 155 km/h
